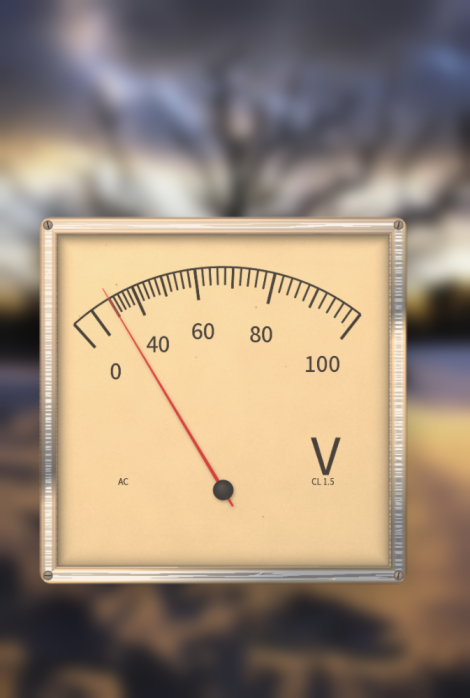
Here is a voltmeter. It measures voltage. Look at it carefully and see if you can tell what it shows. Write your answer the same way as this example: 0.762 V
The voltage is 30 V
